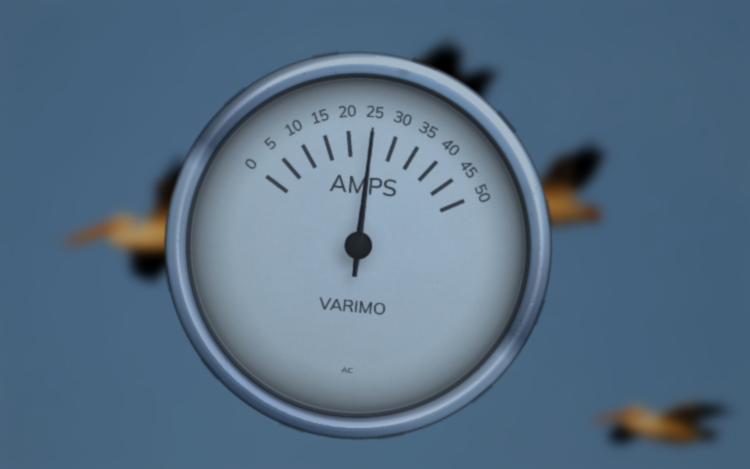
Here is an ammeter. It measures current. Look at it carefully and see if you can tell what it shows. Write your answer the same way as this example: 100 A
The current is 25 A
